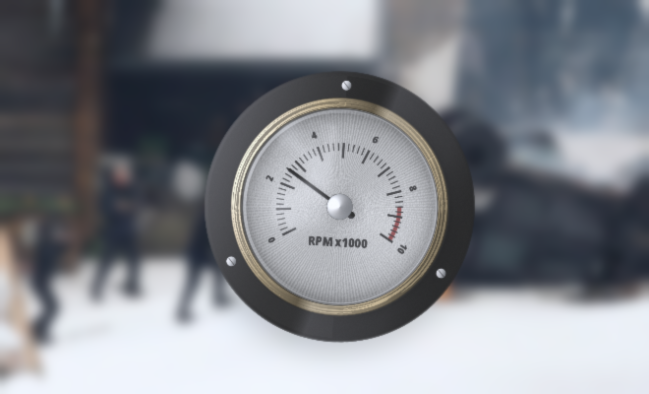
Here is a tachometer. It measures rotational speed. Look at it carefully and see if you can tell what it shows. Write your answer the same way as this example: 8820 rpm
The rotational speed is 2600 rpm
